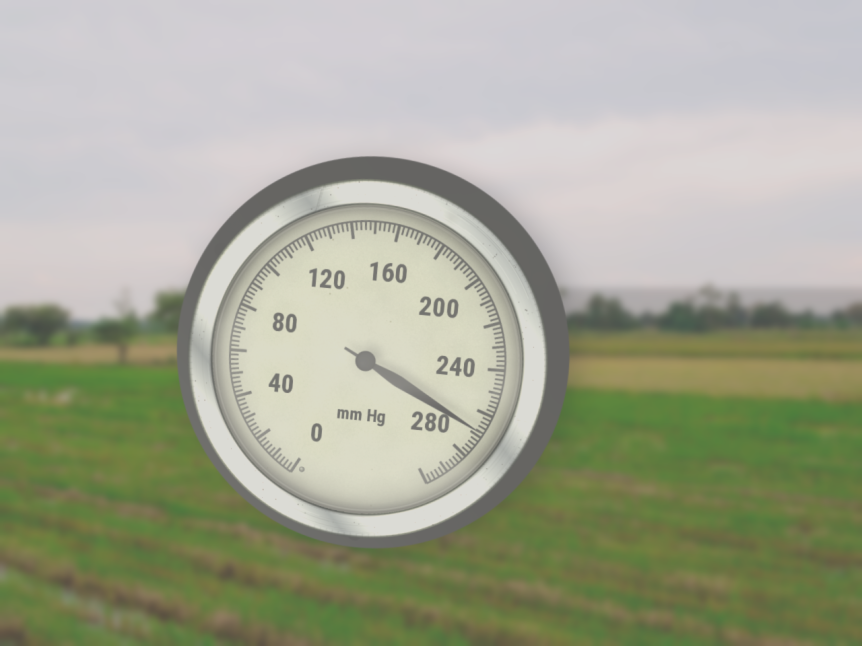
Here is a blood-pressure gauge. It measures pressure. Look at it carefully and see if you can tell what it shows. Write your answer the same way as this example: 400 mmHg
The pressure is 268 mmHg
